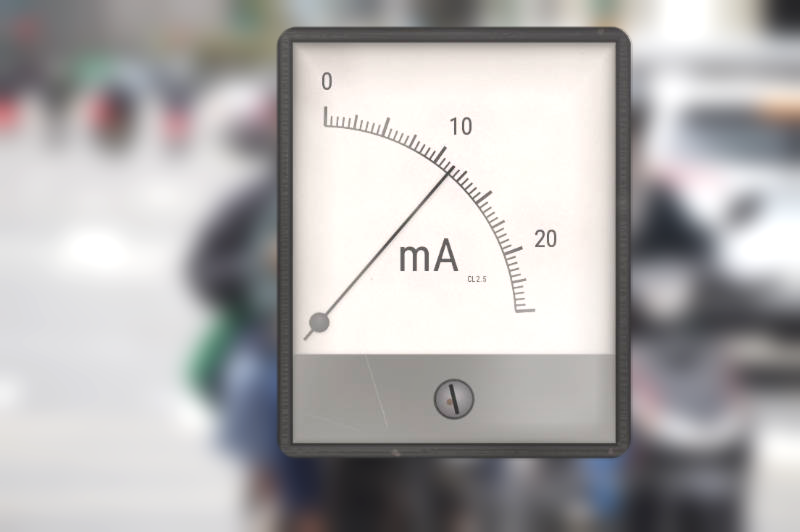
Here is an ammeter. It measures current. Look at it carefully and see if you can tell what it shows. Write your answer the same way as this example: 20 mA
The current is 11.5 mA
